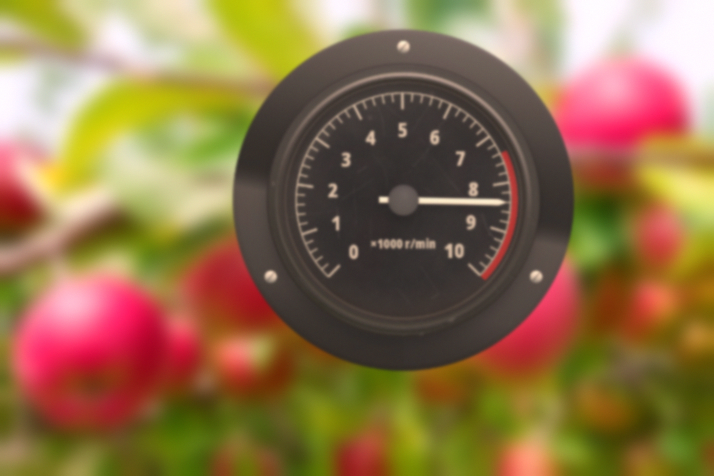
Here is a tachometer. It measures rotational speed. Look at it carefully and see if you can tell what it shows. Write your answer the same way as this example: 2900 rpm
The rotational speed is 8400 rpm
